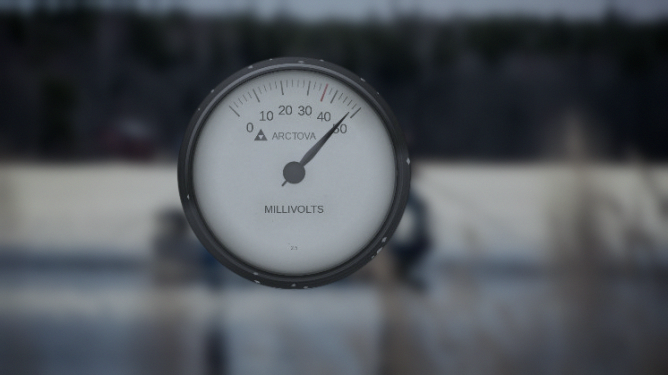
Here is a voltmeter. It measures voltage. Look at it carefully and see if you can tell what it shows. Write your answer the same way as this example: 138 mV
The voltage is 48 mV
